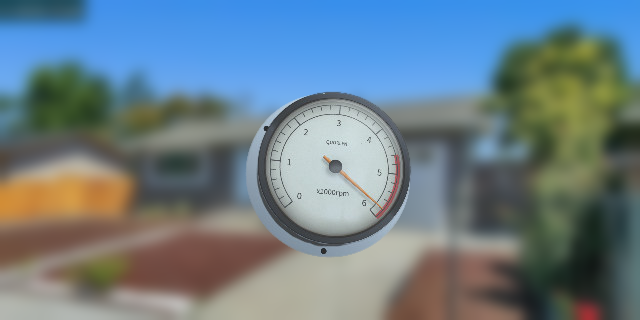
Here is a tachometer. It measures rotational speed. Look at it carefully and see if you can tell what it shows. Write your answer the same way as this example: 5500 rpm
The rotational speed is 5800 rpm
